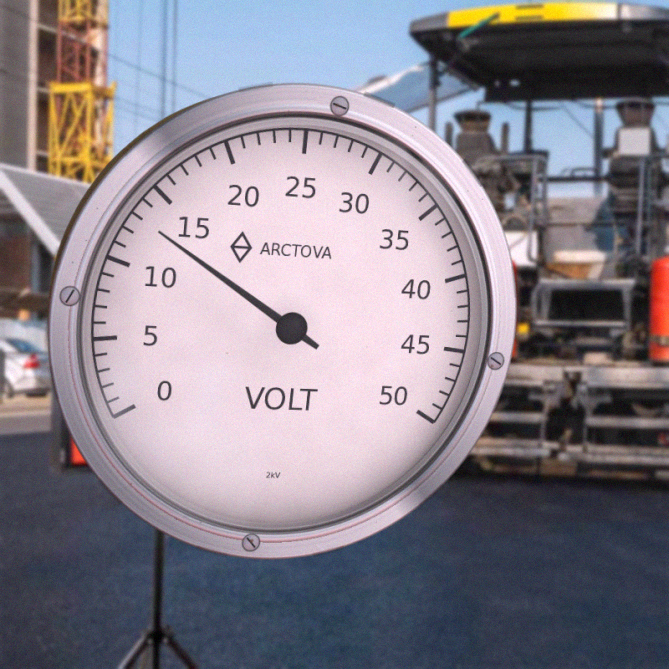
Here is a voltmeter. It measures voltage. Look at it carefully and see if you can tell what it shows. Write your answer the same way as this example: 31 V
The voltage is 13 V
